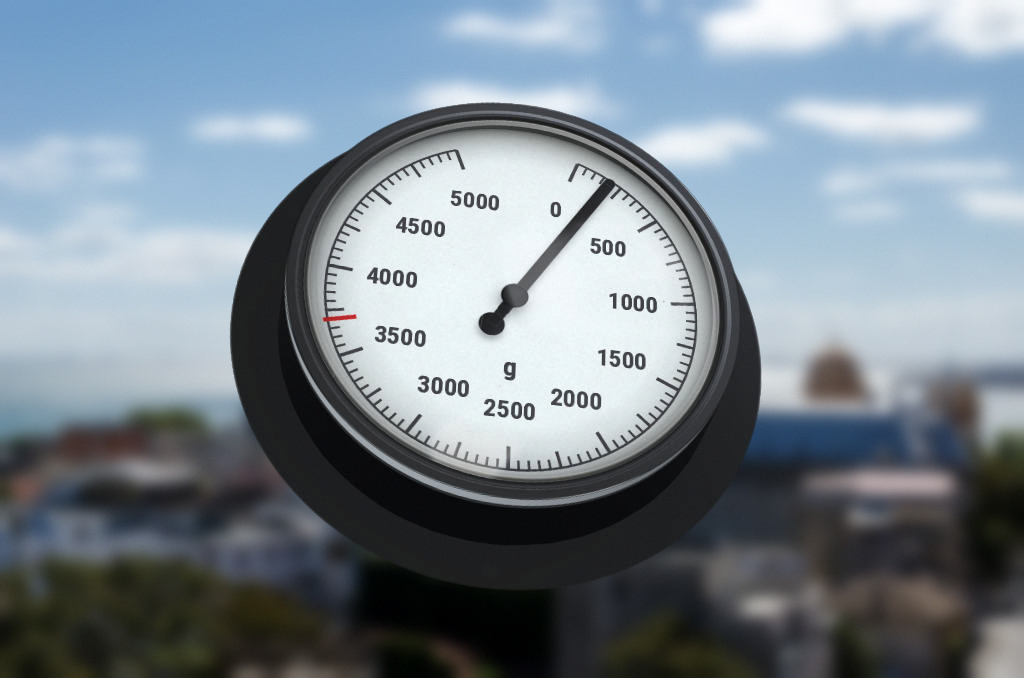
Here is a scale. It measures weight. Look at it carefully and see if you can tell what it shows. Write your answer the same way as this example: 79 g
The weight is 200 g
